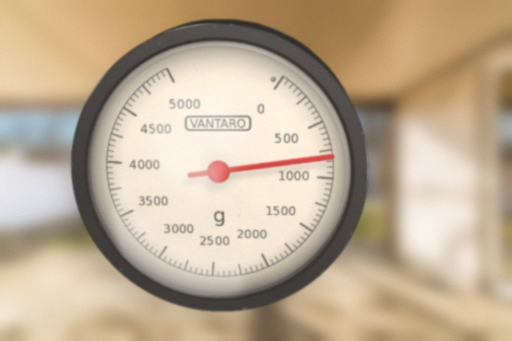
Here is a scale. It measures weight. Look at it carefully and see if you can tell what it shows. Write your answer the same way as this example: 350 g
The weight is 800 g
